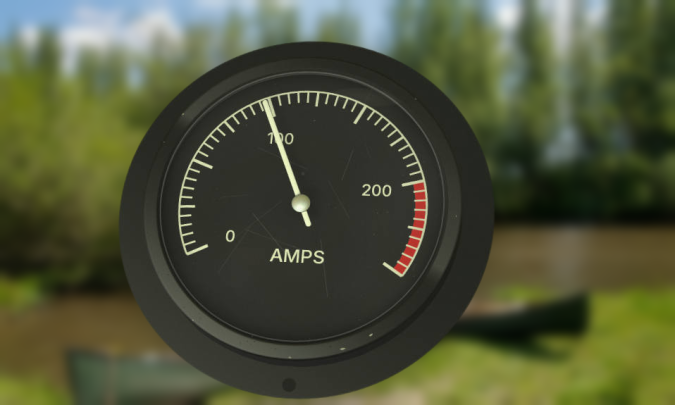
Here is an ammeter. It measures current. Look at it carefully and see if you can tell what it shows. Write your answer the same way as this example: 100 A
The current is 97.5 A
